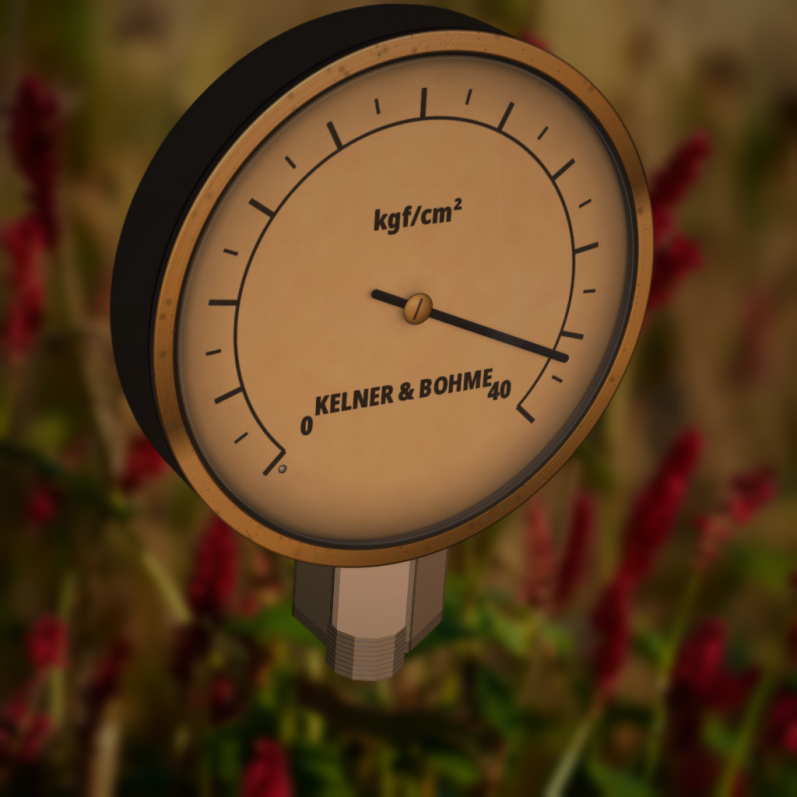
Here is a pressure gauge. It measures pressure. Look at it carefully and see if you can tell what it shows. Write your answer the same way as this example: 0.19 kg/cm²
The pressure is 37 kg/cm²
